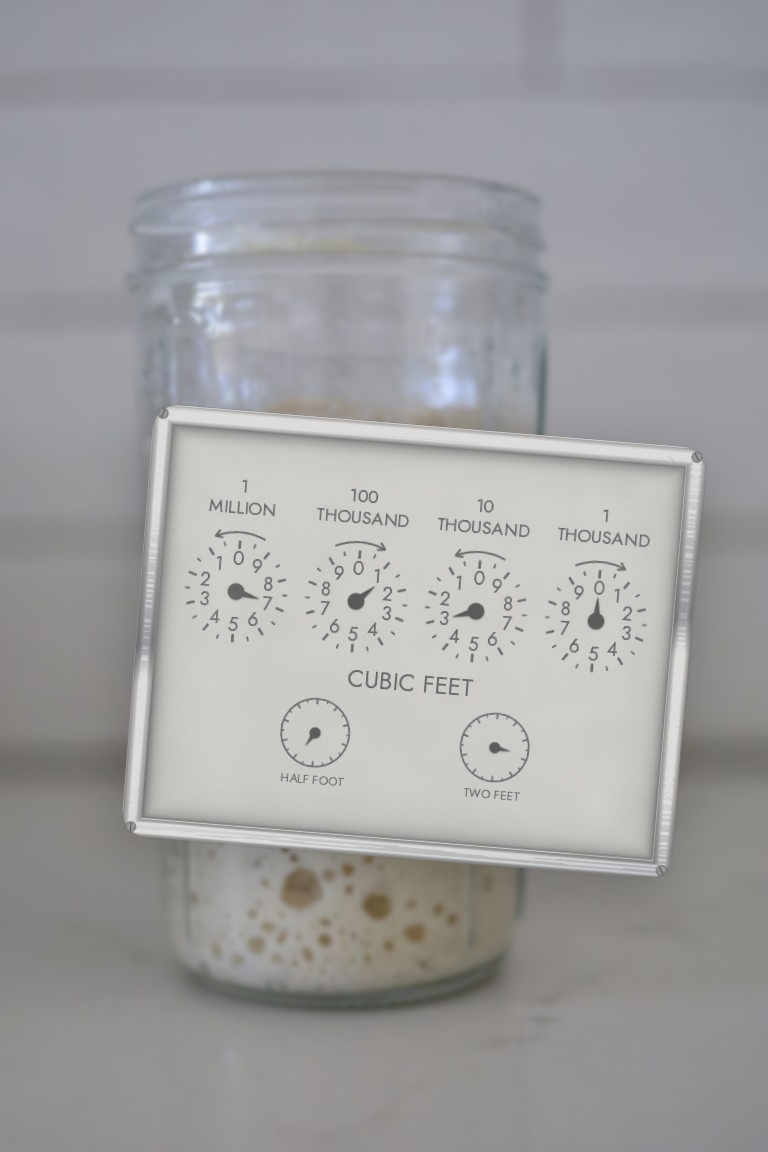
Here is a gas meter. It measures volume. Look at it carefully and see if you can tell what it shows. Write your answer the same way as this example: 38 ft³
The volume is 713000 ft³
